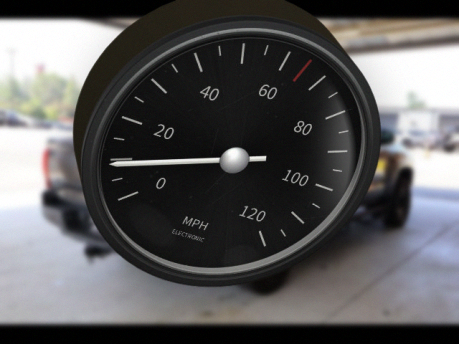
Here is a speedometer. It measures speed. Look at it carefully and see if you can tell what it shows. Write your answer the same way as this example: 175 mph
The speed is 10 mph
